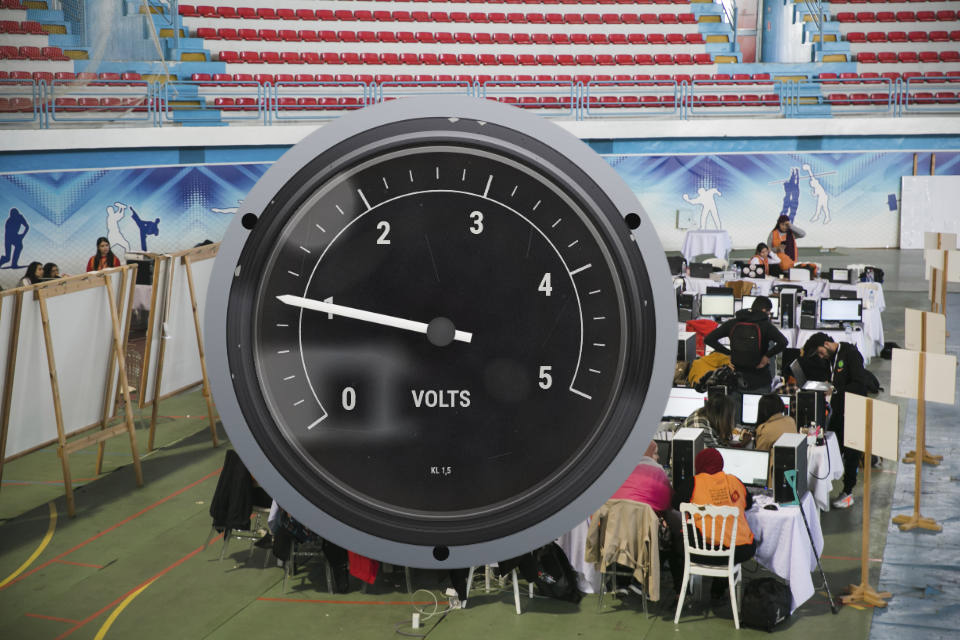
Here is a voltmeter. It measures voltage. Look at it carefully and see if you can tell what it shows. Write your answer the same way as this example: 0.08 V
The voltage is 1 V
